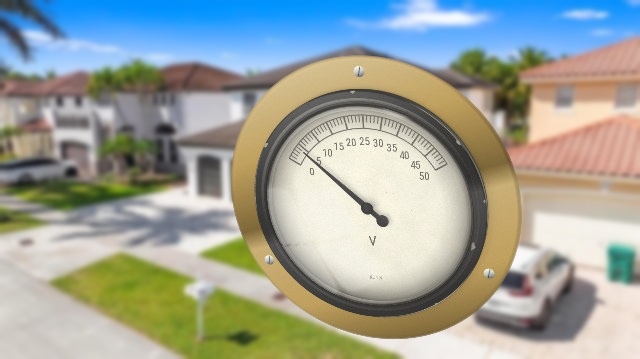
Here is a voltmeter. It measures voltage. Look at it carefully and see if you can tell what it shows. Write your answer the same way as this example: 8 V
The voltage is 5 V
